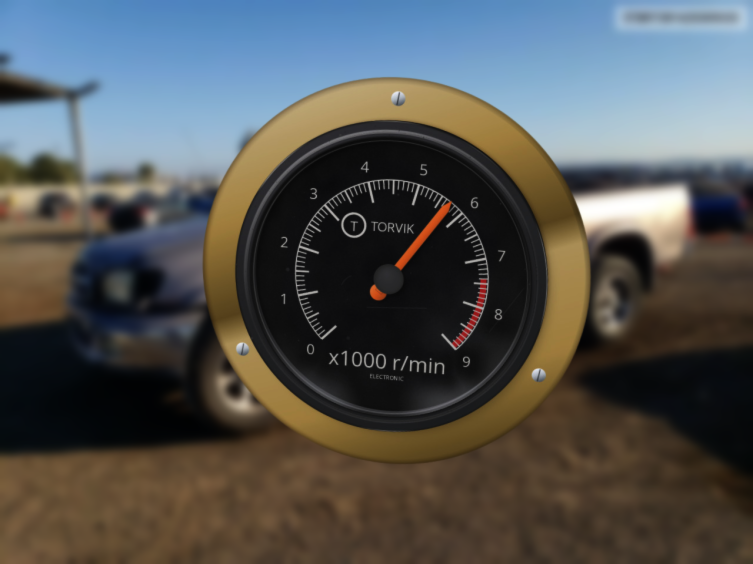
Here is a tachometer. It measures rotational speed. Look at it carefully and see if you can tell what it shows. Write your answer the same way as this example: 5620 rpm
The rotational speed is 5700 rpm
